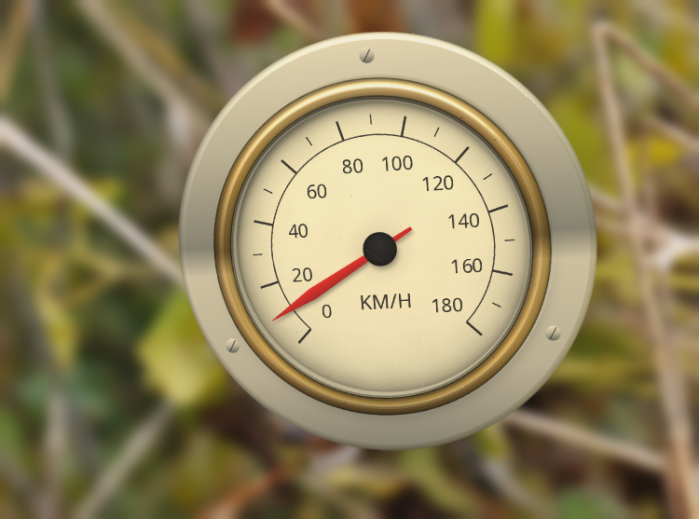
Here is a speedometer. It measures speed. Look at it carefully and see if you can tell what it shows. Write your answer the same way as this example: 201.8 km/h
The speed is 10 km/h
